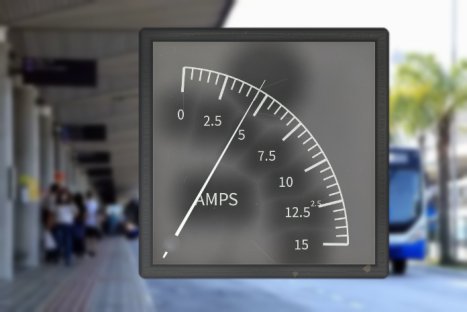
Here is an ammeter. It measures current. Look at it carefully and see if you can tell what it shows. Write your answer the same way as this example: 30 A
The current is 4.5 A
